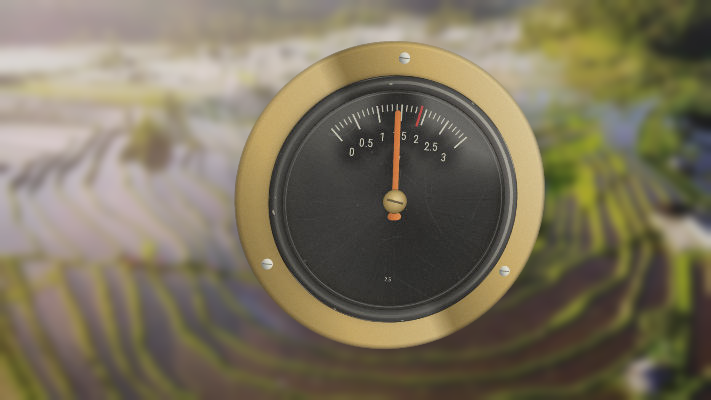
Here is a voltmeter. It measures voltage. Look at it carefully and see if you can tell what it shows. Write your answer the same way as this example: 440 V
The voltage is 1.4 V
